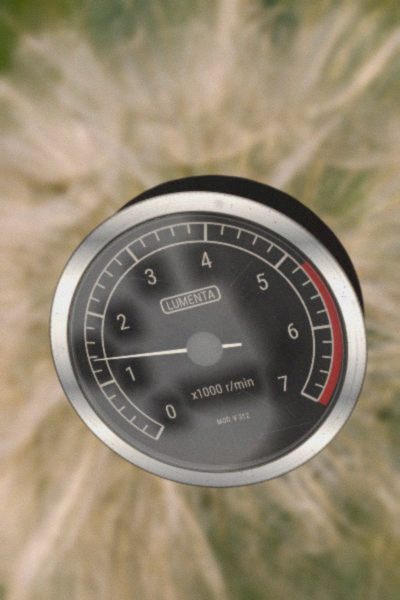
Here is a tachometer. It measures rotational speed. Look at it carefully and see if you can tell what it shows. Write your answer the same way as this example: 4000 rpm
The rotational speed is 1400 rpm
